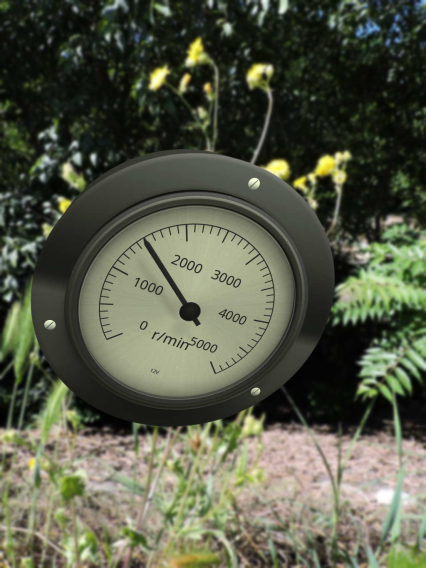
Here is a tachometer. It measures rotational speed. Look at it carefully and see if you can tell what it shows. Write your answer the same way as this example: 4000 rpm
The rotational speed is 1500 rpm
